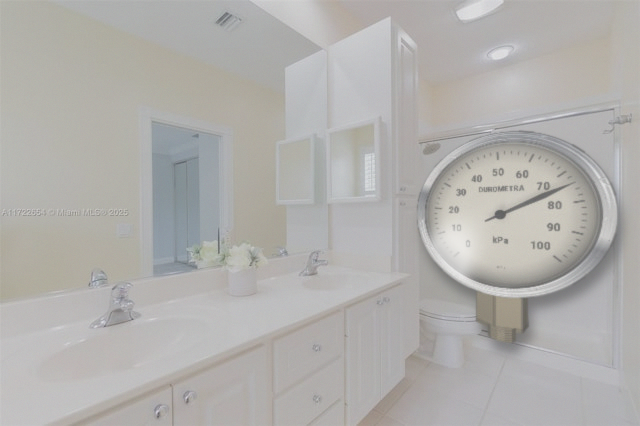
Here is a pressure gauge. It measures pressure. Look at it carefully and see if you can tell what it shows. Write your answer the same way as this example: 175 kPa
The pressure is 74 kPa
